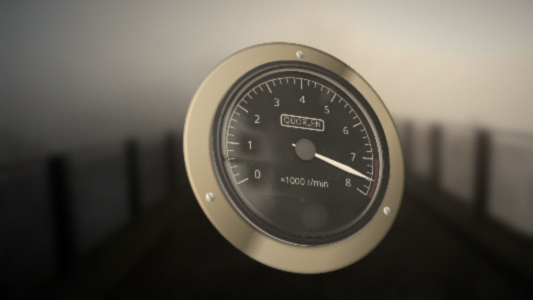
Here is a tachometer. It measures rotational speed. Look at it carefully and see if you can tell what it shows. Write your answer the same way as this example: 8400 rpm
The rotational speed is 7600 rpm
